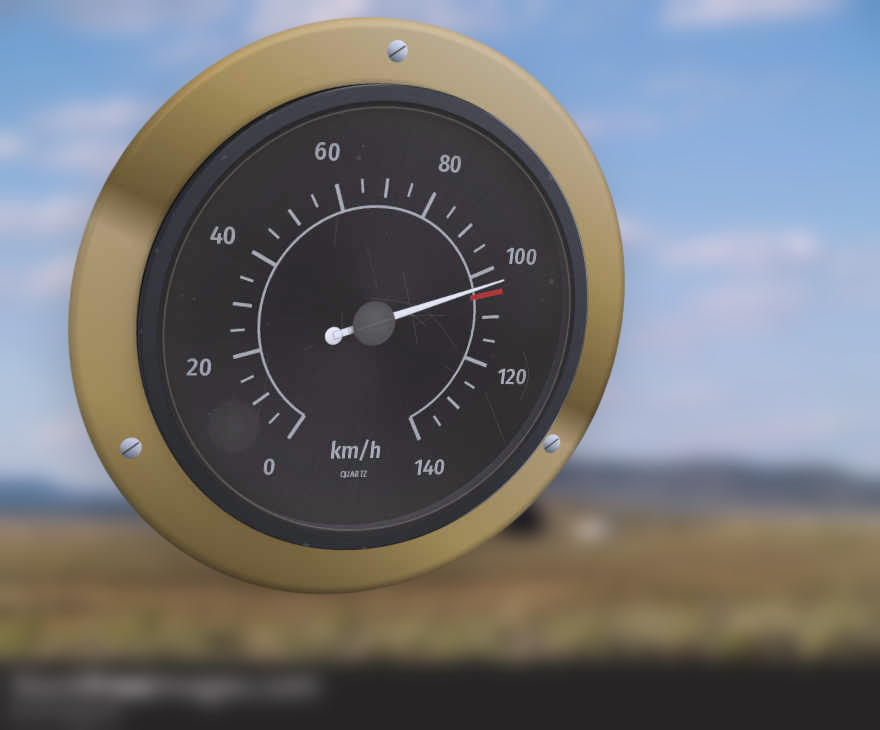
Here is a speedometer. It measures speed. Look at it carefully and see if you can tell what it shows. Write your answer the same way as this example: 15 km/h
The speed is 102.5 km/h
